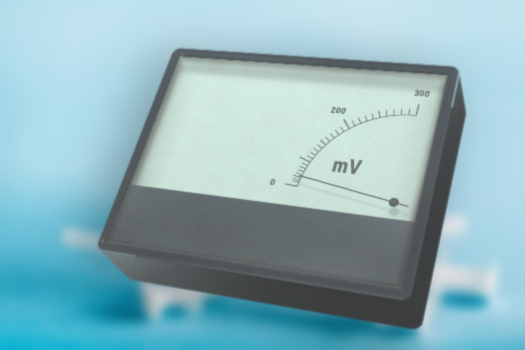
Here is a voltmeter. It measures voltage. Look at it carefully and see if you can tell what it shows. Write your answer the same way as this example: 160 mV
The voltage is 50 mV
